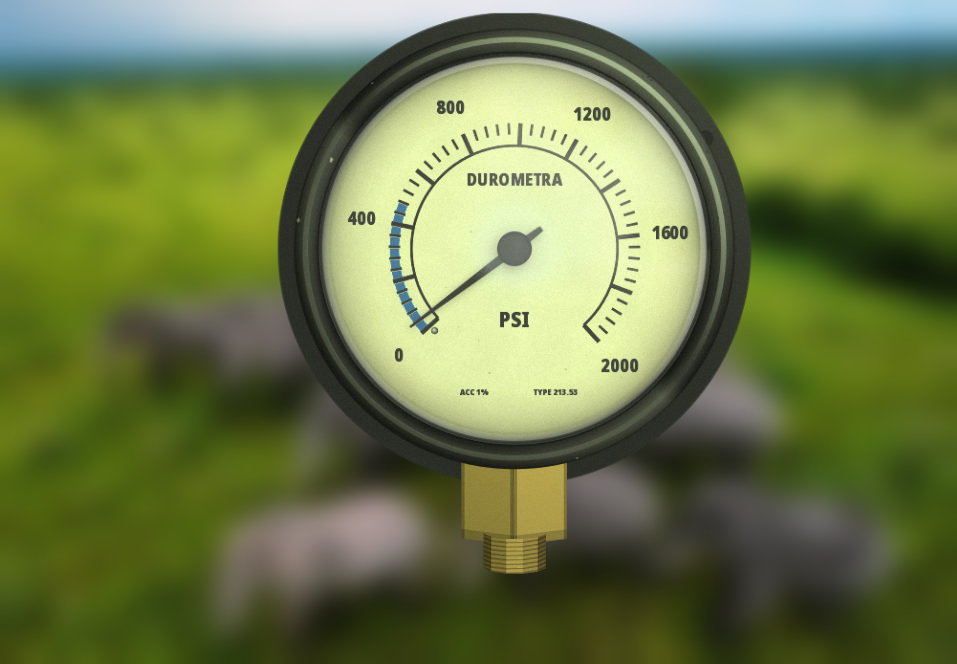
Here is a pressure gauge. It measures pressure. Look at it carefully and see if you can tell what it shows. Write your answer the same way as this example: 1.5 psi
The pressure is 40 psi
